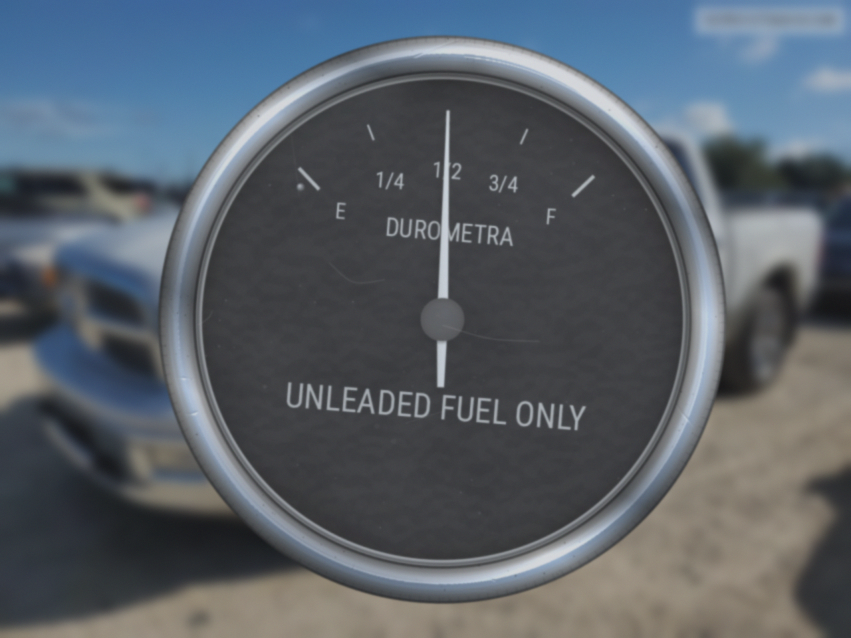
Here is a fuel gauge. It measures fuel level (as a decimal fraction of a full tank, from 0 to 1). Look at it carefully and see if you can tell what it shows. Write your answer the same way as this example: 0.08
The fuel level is 0.5
